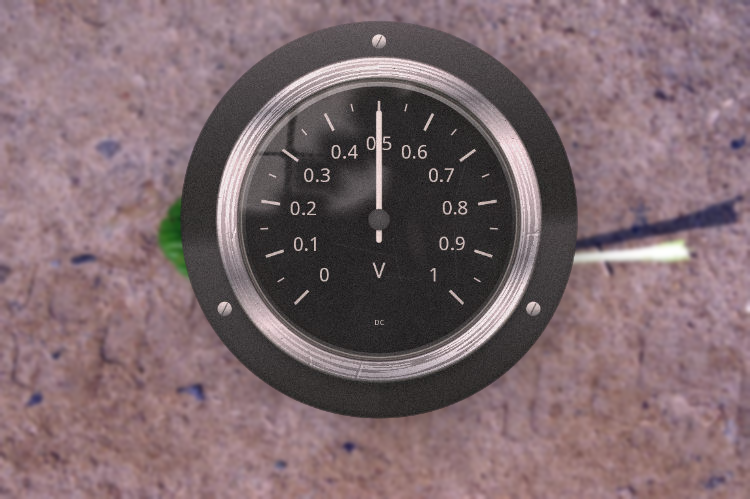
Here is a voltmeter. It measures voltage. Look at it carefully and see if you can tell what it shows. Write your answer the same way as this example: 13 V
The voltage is 0.5 V
